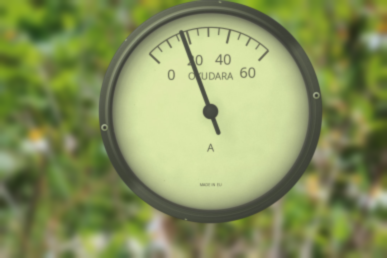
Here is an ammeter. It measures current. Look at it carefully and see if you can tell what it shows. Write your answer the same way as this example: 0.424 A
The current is 17.5 A
